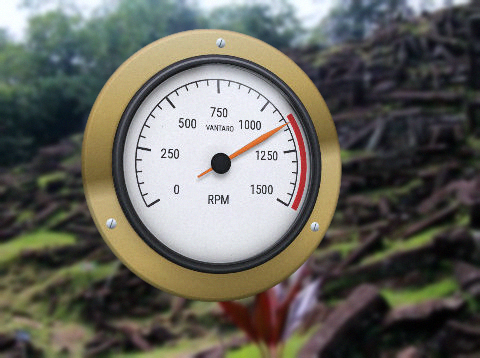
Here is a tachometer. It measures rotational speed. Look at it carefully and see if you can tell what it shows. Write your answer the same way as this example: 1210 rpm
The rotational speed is 1125 rpm
